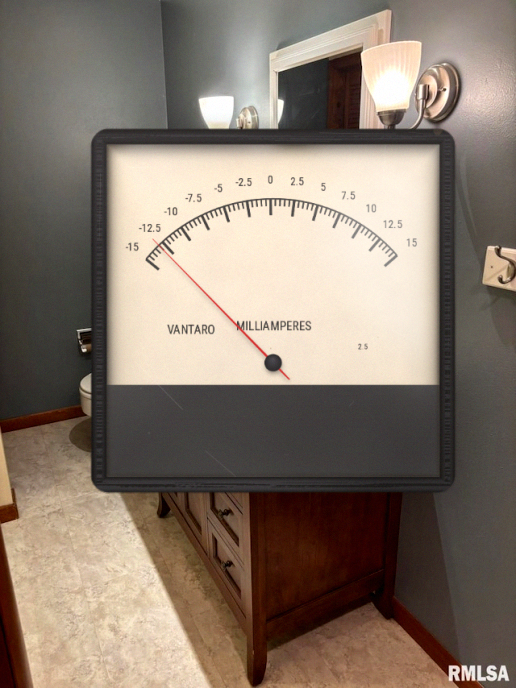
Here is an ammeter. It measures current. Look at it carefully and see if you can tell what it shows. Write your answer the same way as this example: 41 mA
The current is -13 mA
